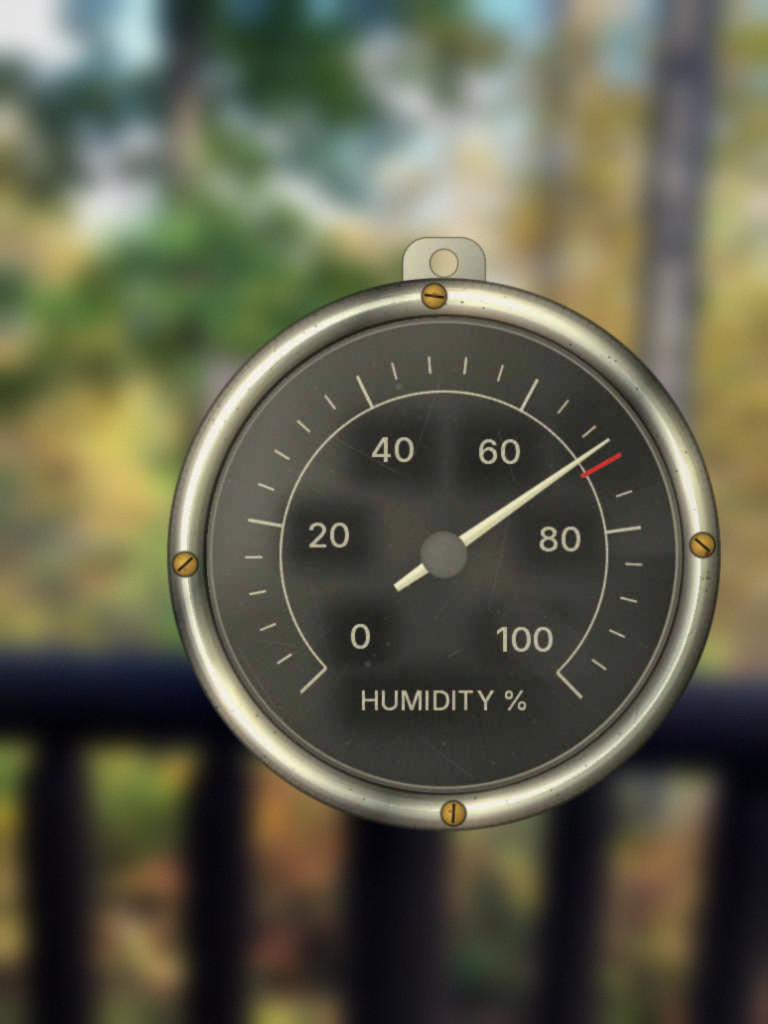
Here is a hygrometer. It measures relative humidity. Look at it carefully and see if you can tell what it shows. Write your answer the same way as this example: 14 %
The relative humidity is 70 %
